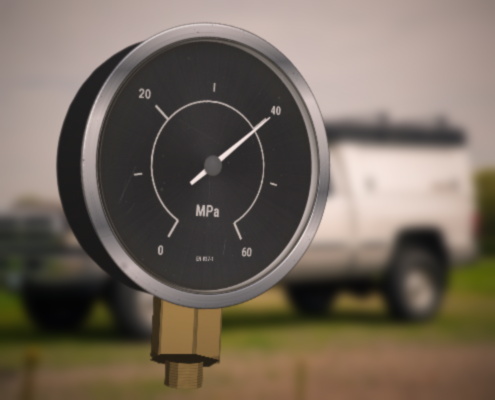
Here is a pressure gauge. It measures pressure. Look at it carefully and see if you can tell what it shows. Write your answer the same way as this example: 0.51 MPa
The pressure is 40 MPa
